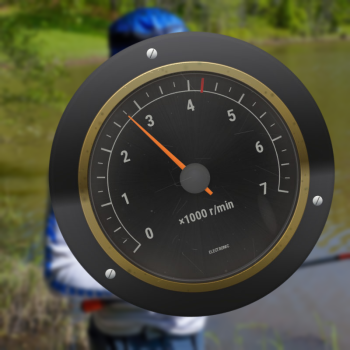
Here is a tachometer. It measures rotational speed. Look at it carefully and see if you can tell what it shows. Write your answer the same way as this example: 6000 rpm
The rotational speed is 2750 rpm
